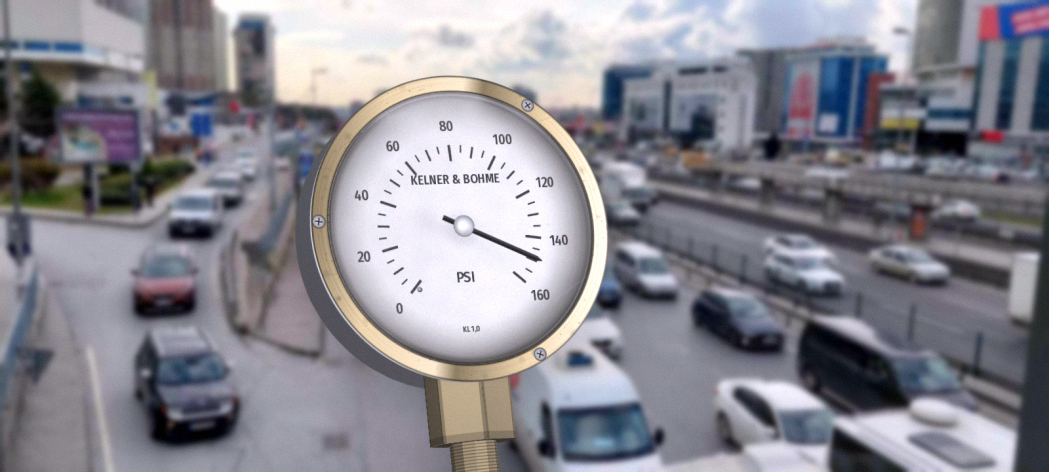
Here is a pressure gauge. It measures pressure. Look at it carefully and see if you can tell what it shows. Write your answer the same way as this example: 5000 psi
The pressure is 150 psi
